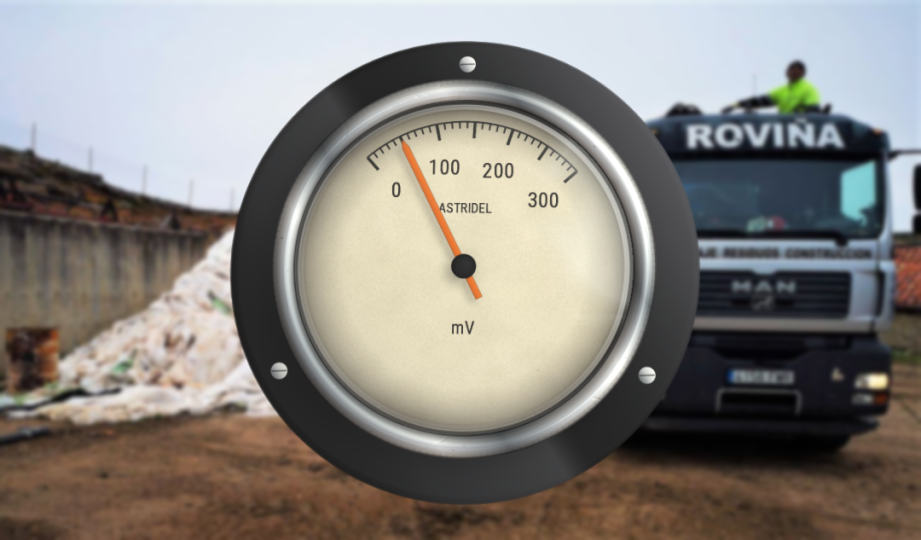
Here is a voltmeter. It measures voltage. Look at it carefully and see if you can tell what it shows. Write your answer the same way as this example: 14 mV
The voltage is 50 mV
